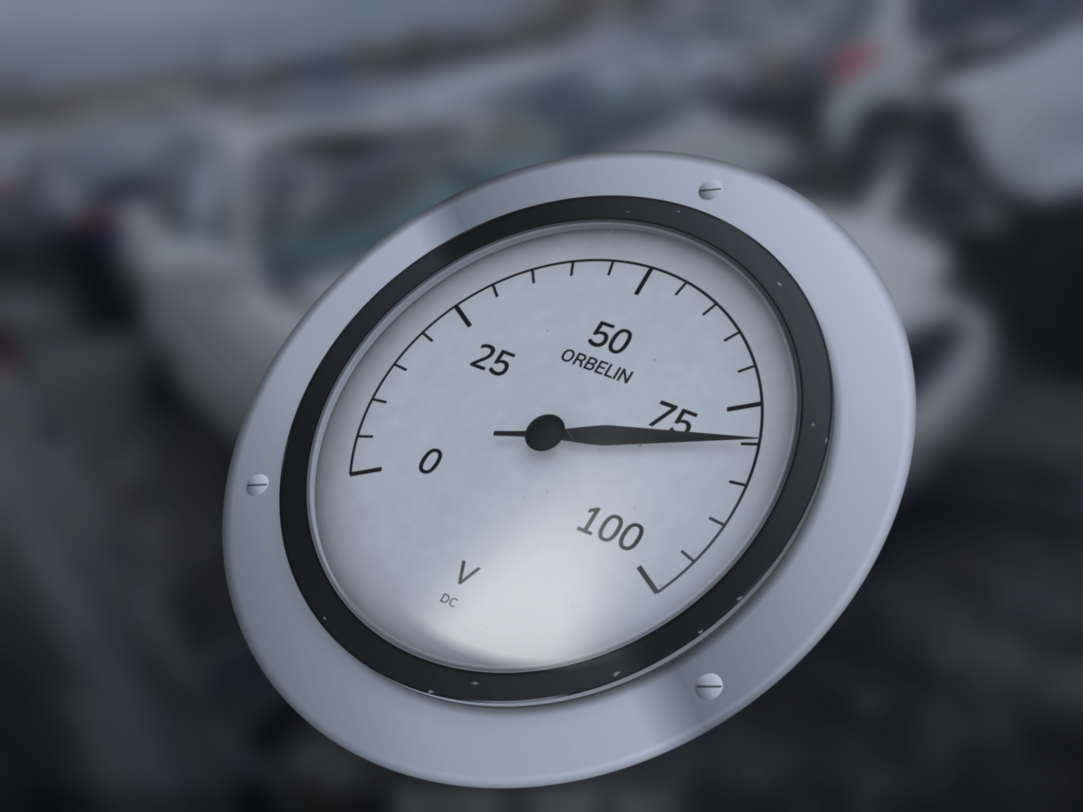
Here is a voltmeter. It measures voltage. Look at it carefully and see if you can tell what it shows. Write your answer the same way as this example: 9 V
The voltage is 80 V
